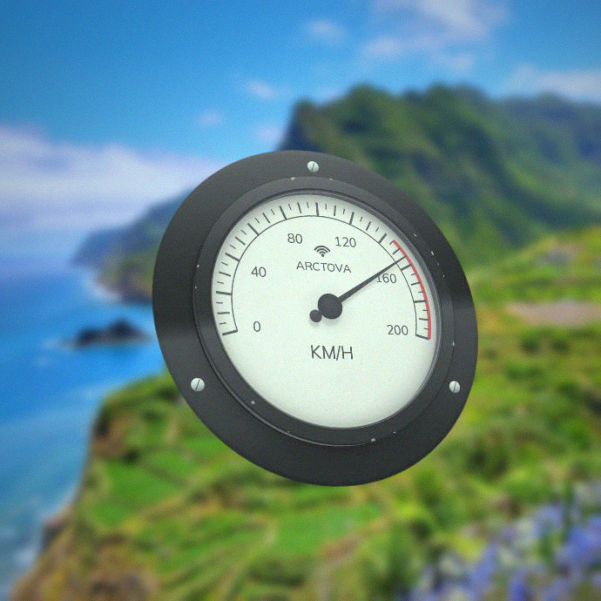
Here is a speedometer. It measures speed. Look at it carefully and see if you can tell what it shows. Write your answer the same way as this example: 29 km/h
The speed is 155 km/h
